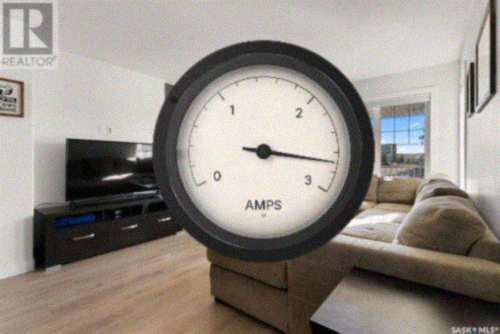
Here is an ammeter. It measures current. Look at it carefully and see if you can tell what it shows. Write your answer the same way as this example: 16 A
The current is 2.7 A
